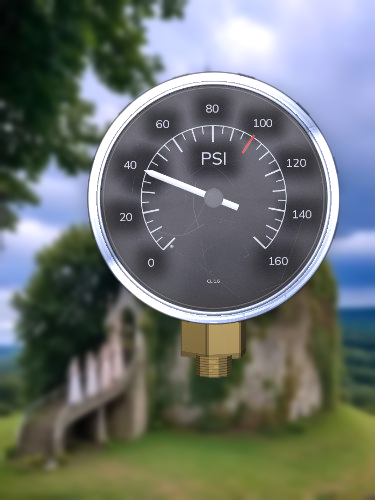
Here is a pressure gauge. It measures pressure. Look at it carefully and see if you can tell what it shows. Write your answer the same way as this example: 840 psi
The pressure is 40 psi
